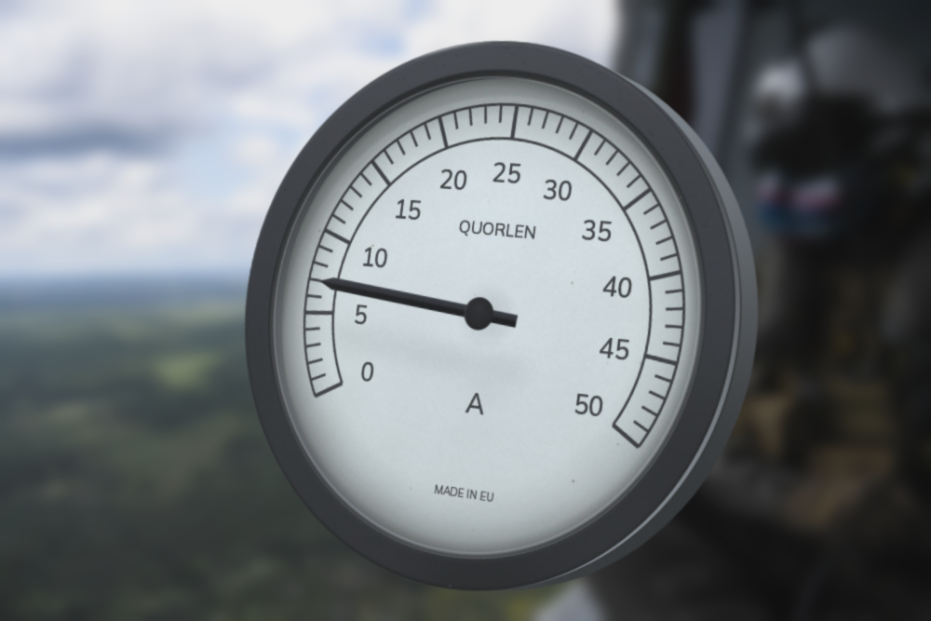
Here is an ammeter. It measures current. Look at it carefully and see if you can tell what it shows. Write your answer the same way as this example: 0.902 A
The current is 7 A
